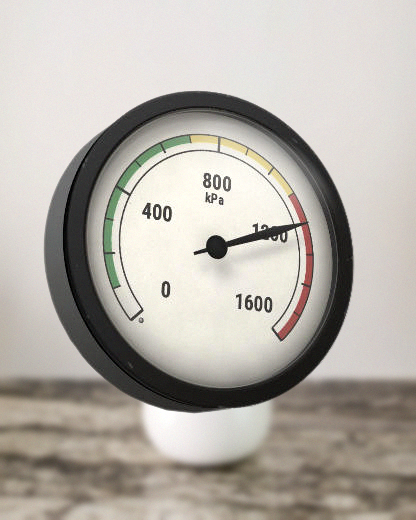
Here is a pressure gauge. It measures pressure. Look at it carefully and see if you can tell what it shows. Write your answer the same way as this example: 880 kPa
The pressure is 1200 kPa
